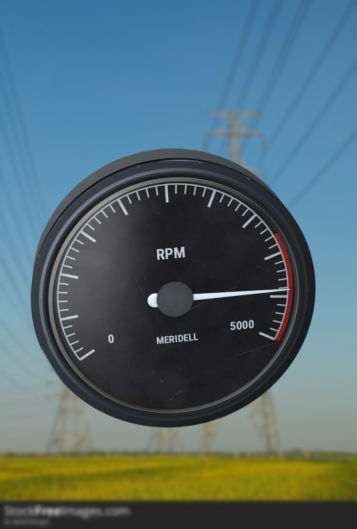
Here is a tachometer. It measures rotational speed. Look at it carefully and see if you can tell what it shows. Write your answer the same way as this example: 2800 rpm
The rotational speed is 4400 rpm
